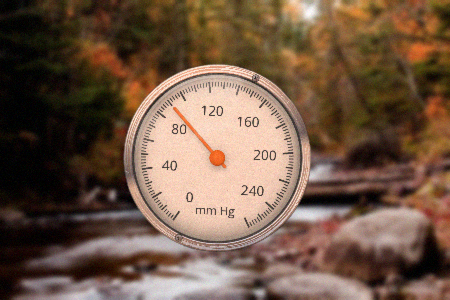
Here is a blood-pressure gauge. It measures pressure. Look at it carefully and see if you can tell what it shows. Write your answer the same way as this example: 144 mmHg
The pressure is 90 mmHg
